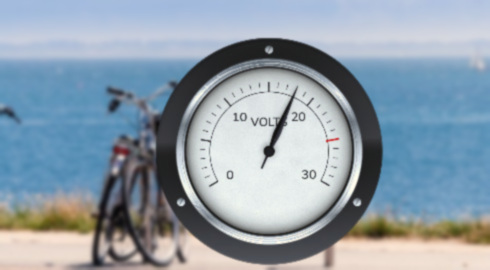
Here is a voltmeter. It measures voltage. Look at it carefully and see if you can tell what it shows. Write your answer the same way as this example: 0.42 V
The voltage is 18 V
